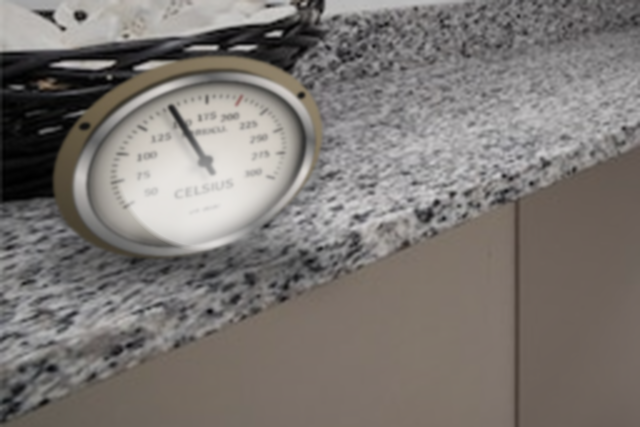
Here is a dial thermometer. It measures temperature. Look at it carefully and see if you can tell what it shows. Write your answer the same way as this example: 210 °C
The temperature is 150 °C
